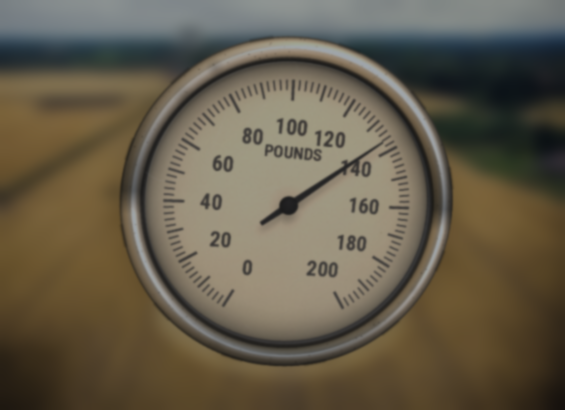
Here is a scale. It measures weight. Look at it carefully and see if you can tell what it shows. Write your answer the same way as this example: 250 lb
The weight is 136 lb
